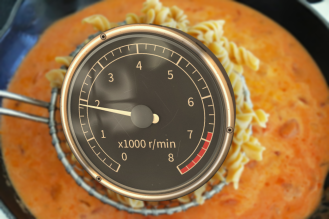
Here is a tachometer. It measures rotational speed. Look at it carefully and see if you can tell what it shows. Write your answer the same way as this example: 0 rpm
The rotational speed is 1900 rpm
